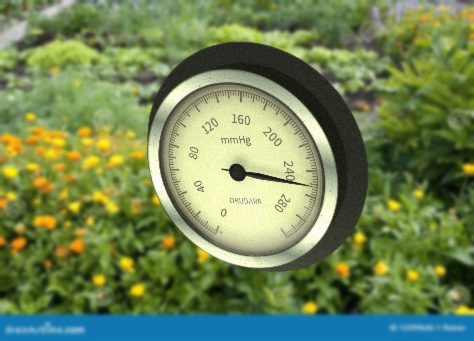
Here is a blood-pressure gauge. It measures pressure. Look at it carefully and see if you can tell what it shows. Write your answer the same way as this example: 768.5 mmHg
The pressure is 250 mmHg
